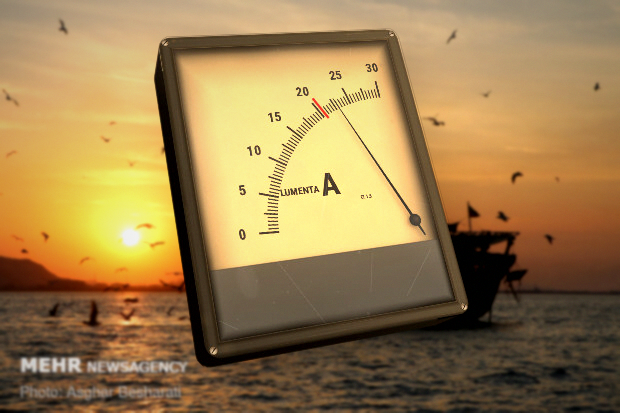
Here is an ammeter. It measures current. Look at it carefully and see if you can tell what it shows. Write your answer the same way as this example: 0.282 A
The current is 22.5 A
